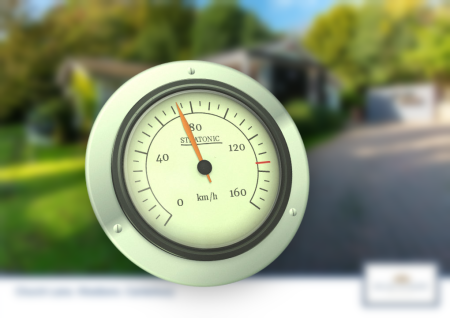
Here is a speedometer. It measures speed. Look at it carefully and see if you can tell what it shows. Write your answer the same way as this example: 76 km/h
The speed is 72.5 km/h
